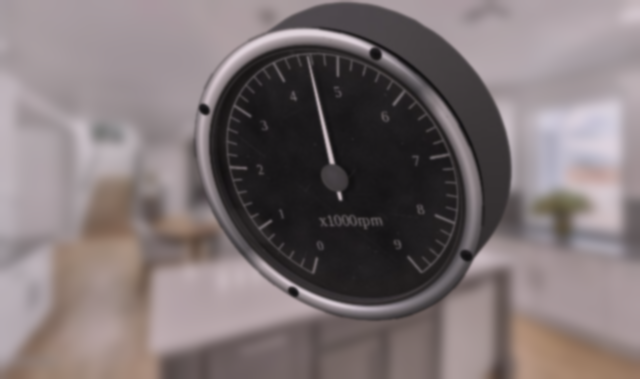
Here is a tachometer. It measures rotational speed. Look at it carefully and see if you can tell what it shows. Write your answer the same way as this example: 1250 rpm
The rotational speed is 4600 rpm
